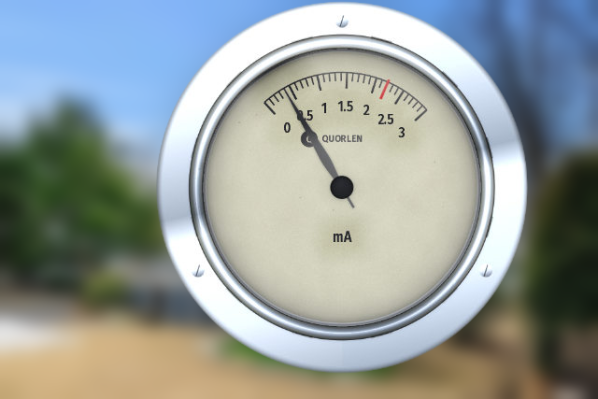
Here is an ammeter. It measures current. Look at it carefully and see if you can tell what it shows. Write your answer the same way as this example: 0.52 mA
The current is 0.4 mA
